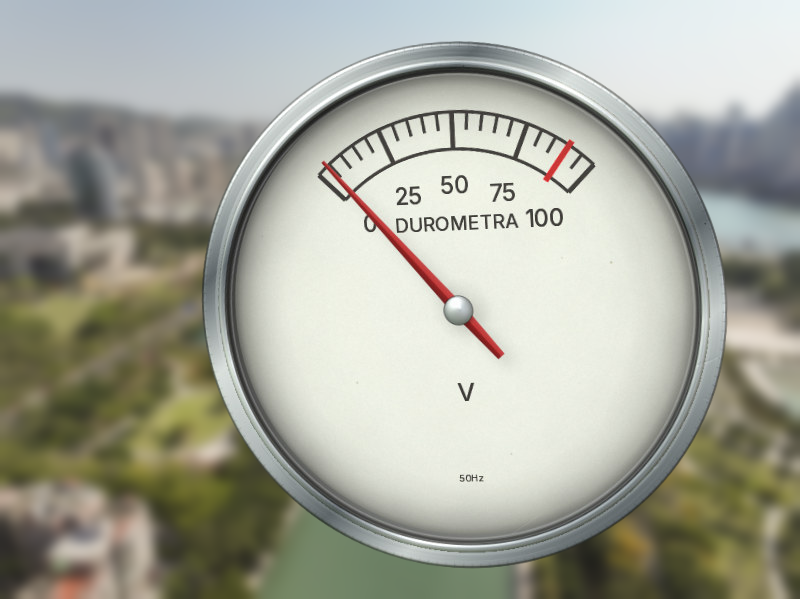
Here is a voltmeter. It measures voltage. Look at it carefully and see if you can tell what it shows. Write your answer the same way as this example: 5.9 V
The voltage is 5 V
